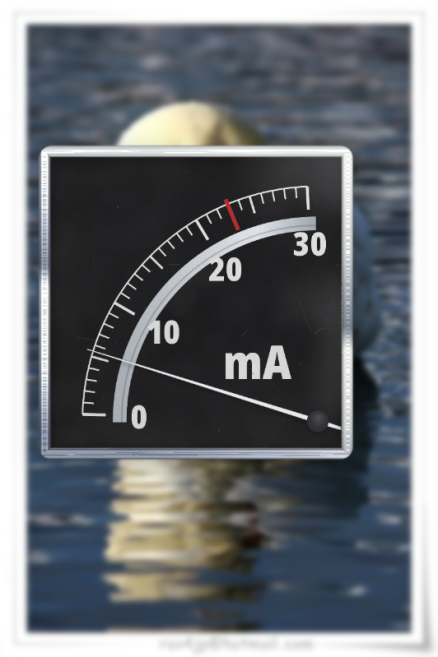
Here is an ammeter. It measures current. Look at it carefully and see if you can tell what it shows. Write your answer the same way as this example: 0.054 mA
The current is 5.5 mA
